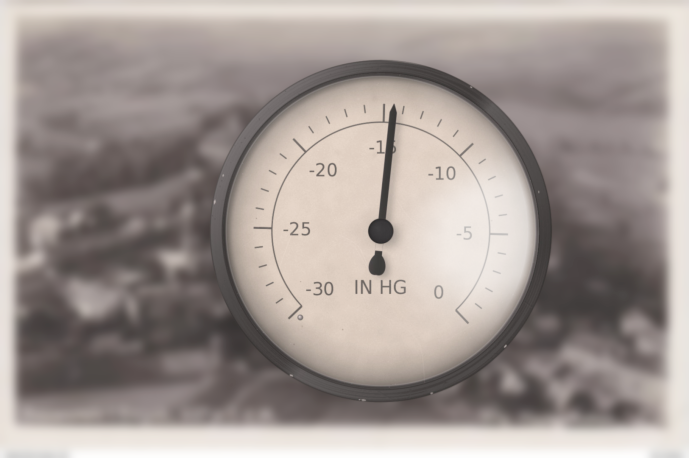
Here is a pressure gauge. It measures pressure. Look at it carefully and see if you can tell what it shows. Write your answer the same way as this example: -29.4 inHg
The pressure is -14.5 inHg
